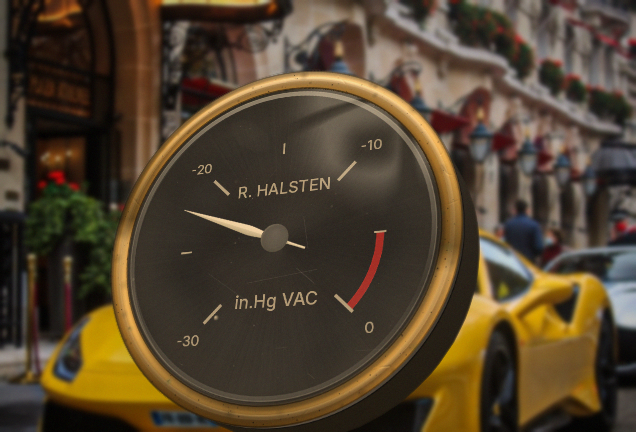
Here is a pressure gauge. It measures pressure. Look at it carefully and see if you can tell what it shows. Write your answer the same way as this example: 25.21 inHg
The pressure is -22.5 inHg
